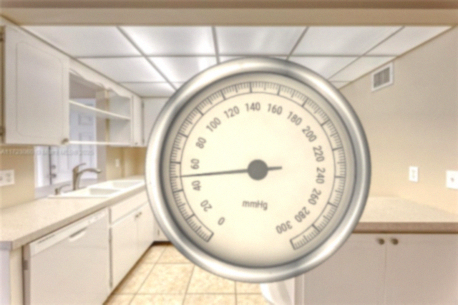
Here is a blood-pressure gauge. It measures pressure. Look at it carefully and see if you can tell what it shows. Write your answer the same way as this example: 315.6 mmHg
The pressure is 50 mmHg
